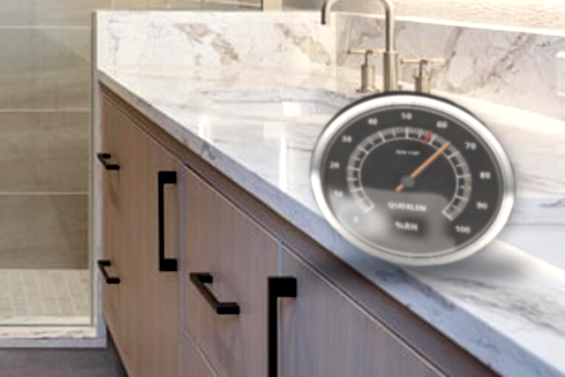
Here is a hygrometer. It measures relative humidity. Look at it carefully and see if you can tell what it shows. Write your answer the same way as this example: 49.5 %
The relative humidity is 65 %
